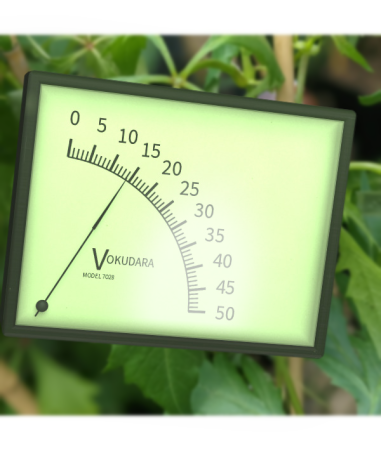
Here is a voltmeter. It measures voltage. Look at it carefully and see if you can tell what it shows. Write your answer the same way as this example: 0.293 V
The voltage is 14 V
